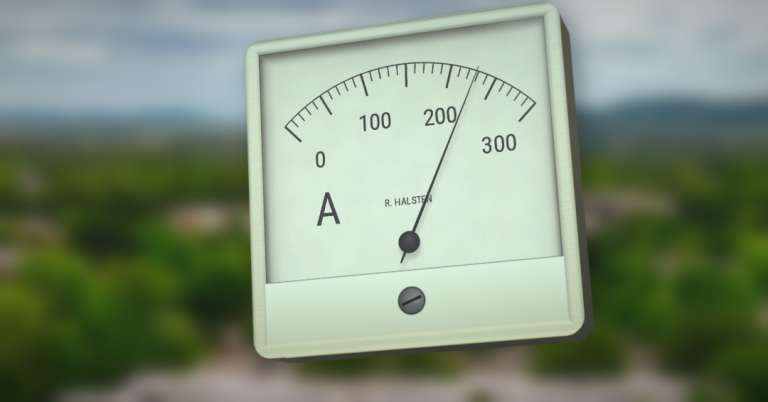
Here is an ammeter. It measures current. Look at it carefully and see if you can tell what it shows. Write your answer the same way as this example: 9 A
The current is 230 A
